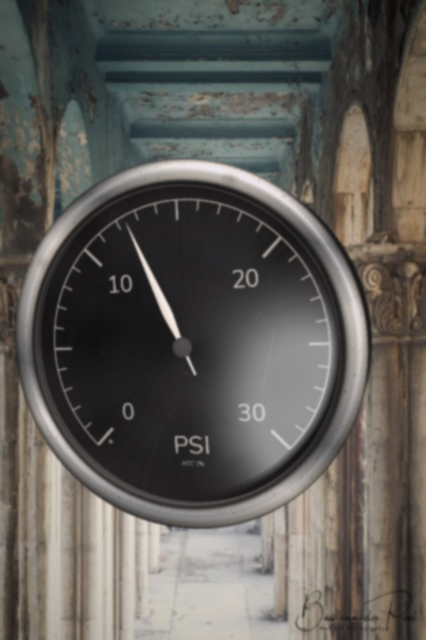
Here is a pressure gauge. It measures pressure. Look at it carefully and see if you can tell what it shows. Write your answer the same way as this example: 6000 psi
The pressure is 12.5 psi
